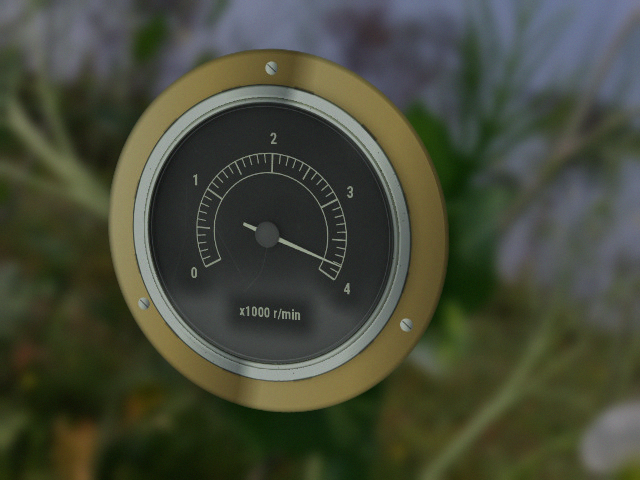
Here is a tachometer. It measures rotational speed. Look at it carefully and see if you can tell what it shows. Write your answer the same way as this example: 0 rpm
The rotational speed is 3800 rpm
